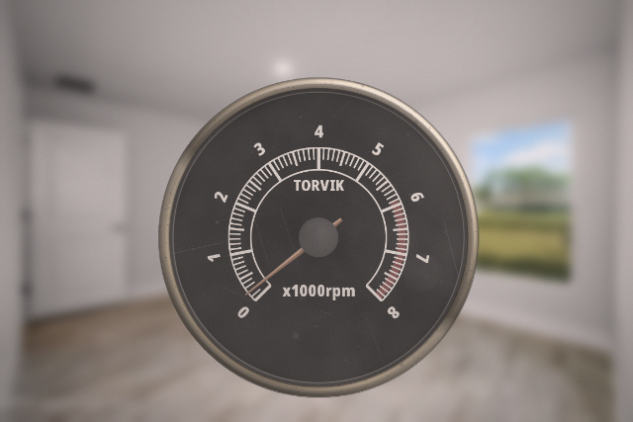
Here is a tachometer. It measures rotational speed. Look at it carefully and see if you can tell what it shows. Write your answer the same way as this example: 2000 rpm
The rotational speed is 200 rpm
